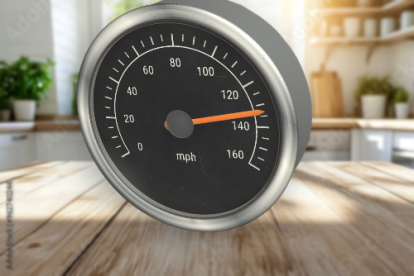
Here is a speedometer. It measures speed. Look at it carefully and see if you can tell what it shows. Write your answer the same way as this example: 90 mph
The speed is 132.5 mph
